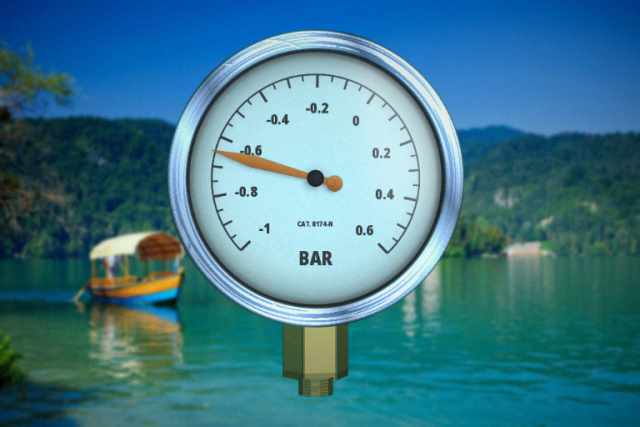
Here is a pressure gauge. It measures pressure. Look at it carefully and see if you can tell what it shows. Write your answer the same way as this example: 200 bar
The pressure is -0.65 bar
